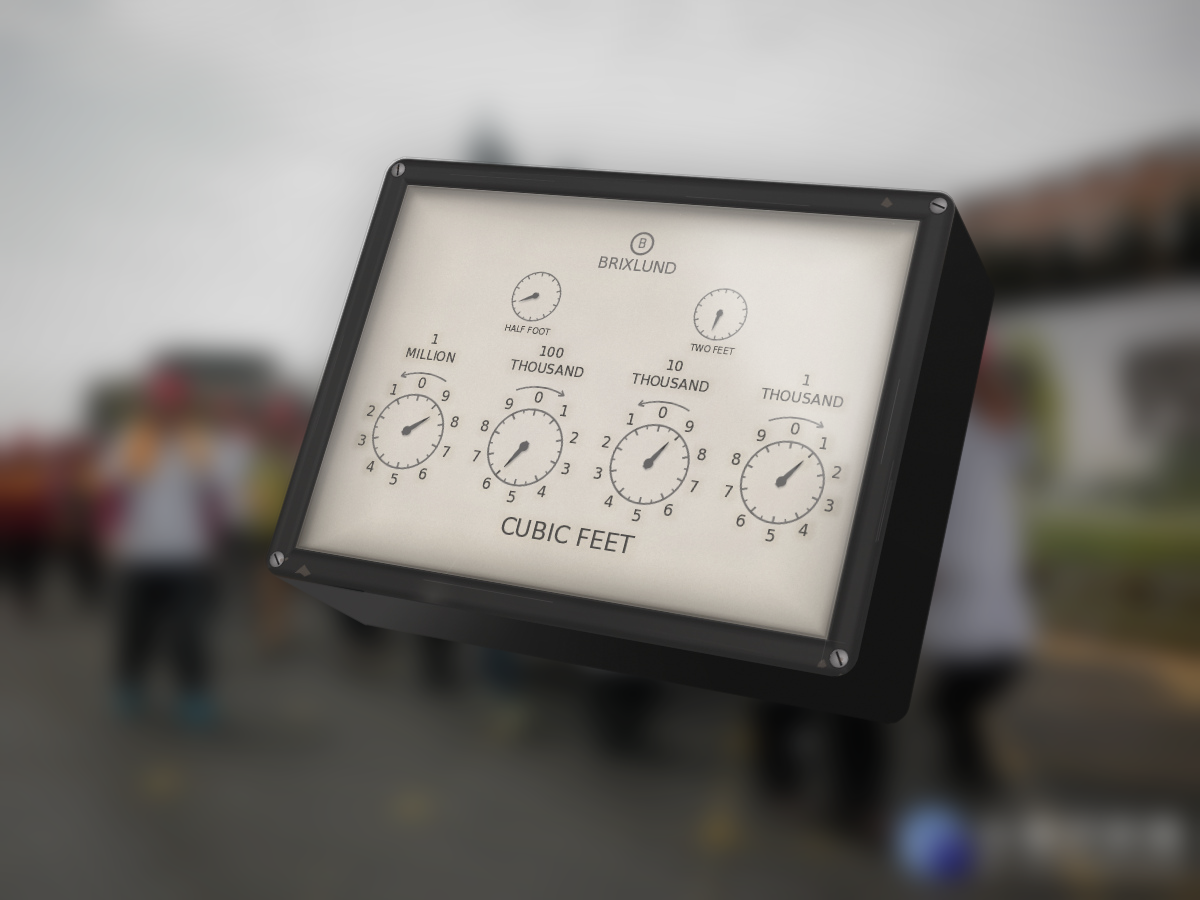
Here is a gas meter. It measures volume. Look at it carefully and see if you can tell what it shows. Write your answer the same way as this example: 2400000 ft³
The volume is 859100 ft³
